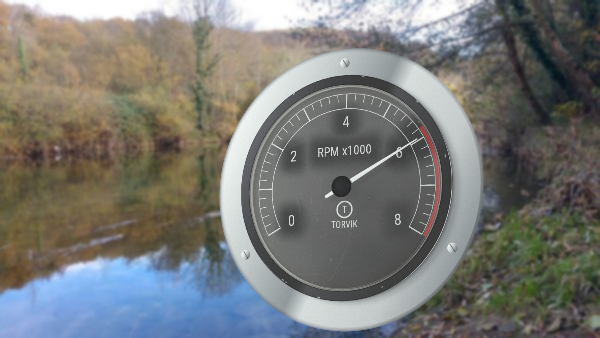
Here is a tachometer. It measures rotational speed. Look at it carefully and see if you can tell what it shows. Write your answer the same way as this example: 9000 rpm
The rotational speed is 6000 rpm
